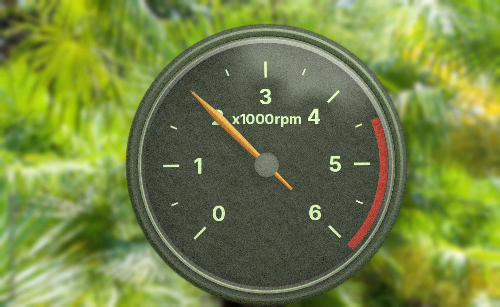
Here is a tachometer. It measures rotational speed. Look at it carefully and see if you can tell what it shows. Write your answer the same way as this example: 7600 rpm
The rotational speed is 2000 rpm
